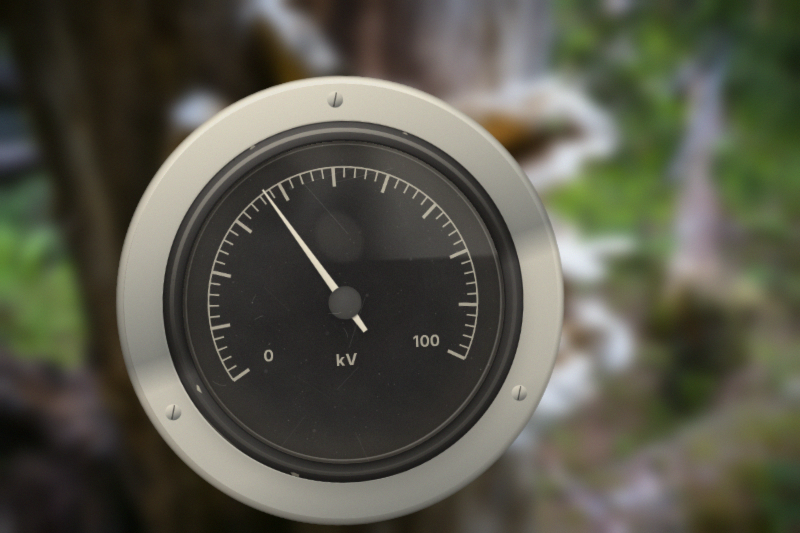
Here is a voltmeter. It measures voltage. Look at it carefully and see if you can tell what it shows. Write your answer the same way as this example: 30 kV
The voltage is 37 kV
